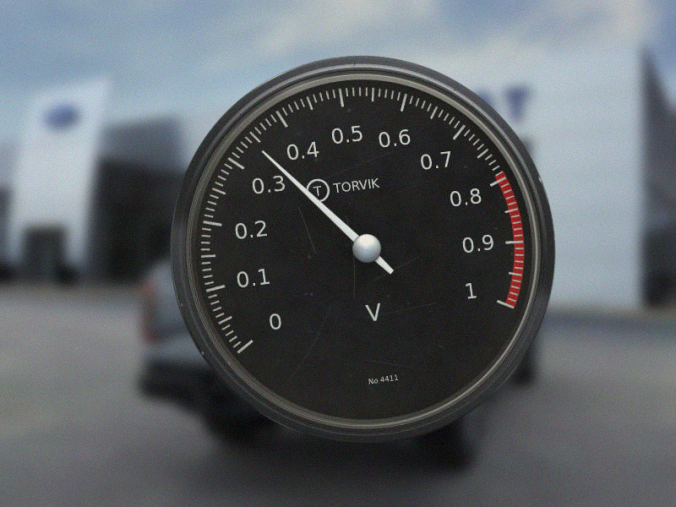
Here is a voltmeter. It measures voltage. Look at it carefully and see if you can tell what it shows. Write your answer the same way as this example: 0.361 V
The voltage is 0.34 V
